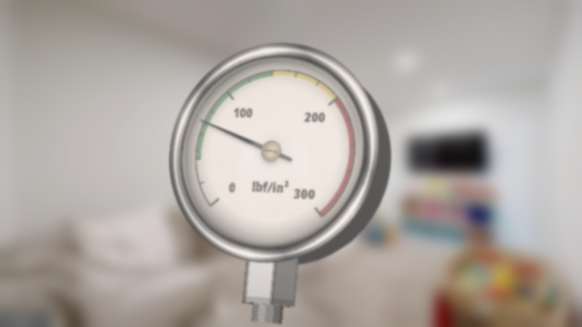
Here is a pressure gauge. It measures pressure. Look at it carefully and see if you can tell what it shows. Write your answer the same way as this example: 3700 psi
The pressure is 70 psi
